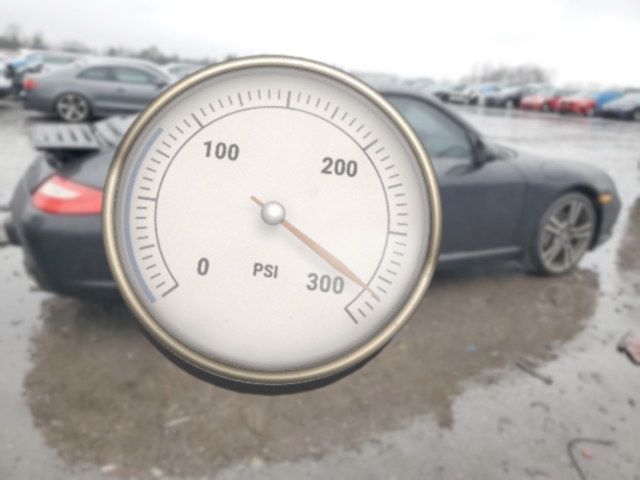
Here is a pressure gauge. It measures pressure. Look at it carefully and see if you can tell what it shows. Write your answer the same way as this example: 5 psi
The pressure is 285 psi
